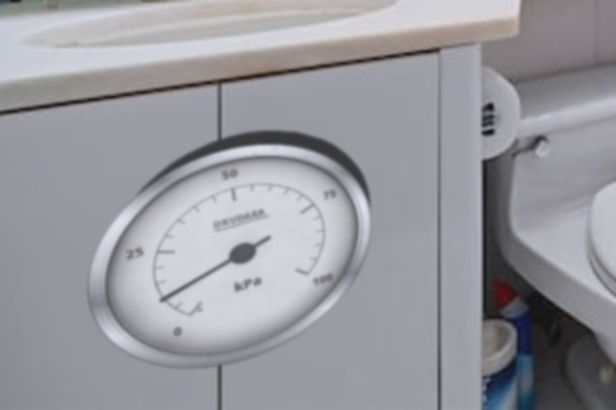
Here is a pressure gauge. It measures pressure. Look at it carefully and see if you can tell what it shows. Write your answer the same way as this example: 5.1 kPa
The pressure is 10 kPa
